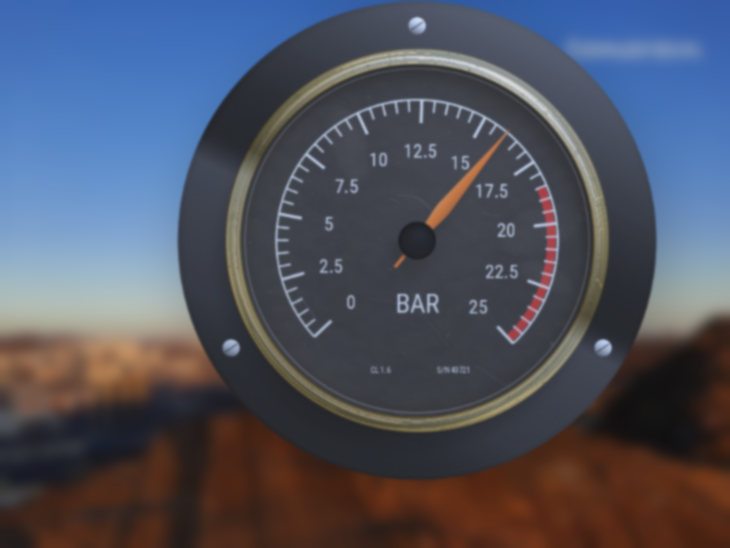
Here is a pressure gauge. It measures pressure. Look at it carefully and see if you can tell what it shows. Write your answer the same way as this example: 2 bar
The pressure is 16 bar
